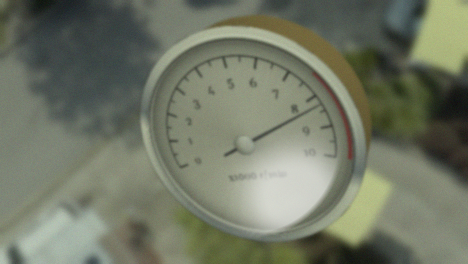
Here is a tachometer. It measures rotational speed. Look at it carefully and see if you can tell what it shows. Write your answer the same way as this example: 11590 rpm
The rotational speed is 8250 rpm
